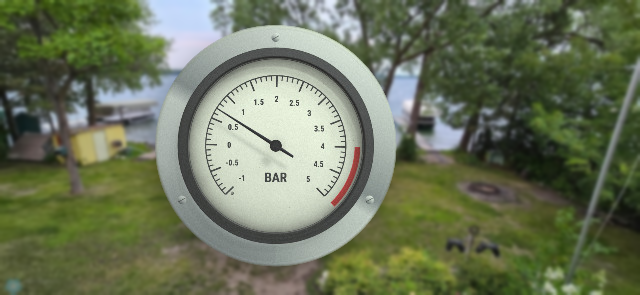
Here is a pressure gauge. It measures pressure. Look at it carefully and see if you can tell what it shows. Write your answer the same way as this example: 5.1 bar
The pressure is 0.7 bar
